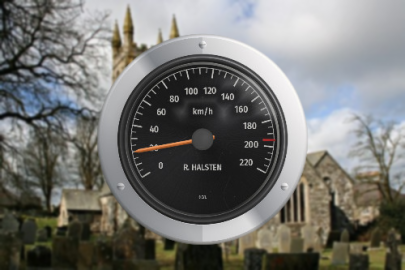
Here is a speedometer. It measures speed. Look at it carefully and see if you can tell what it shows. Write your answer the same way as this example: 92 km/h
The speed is 20 km/h
